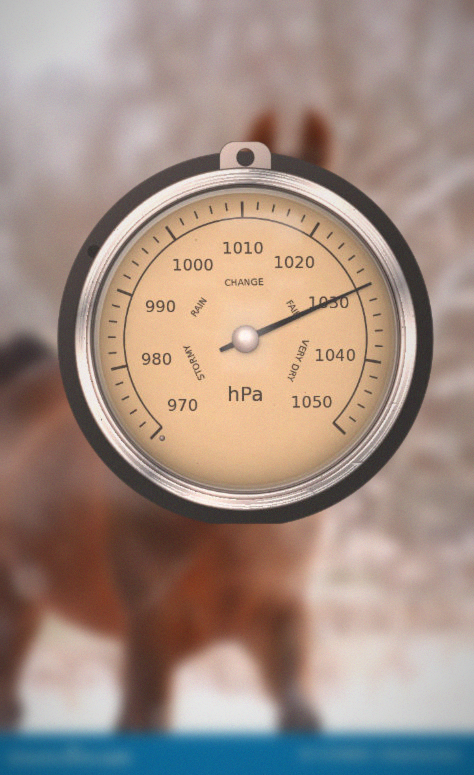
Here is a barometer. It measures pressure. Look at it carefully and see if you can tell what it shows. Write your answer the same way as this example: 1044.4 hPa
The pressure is 1030 hPa
